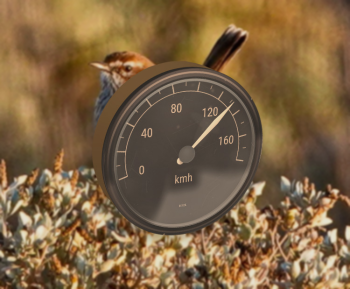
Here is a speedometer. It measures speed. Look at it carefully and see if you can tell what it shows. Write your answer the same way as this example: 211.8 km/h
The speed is 130 km/h
